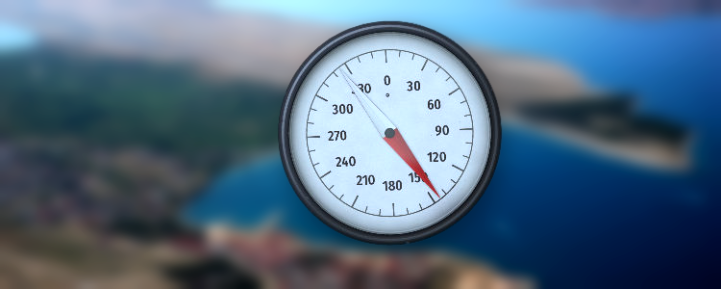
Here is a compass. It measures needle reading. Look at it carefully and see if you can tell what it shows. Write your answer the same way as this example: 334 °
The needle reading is 145 °
